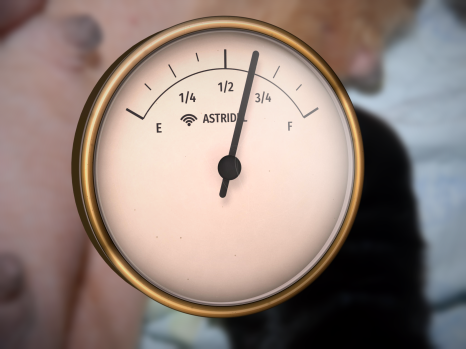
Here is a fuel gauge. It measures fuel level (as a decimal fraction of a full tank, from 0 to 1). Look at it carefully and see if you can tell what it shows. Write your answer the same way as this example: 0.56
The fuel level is 0.625
